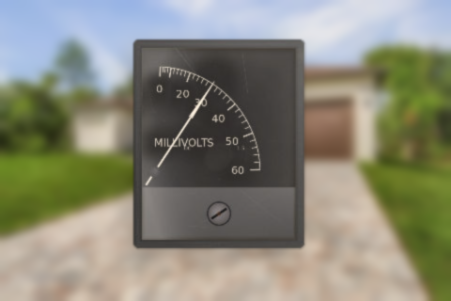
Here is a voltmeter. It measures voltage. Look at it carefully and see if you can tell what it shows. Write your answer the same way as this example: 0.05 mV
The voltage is 30 mV
